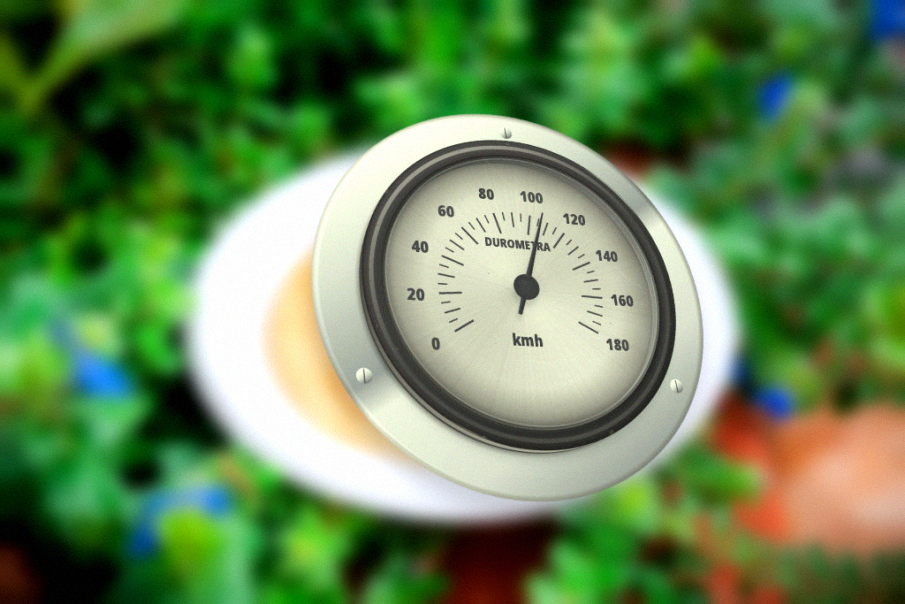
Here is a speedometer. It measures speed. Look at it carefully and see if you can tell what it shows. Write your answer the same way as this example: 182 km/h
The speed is 105 km/h
